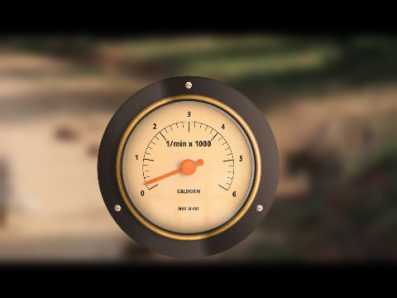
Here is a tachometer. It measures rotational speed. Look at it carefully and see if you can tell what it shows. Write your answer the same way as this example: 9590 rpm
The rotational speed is 200 rpm
